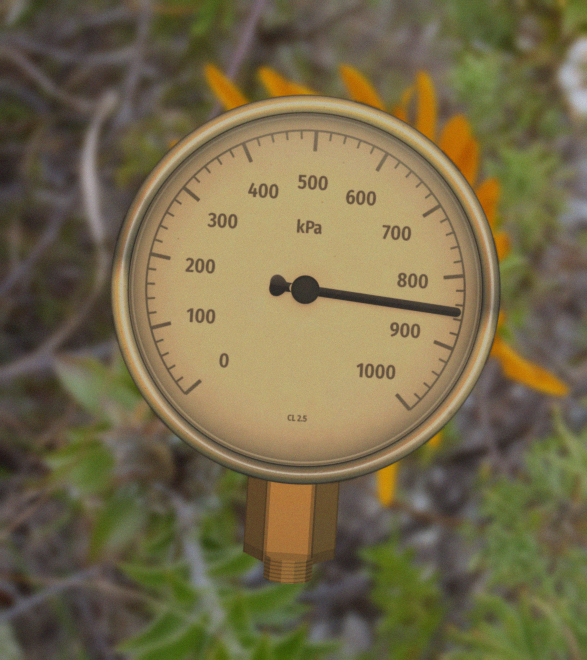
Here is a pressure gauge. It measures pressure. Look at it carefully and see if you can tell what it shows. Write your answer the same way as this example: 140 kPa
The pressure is 850 kPa
